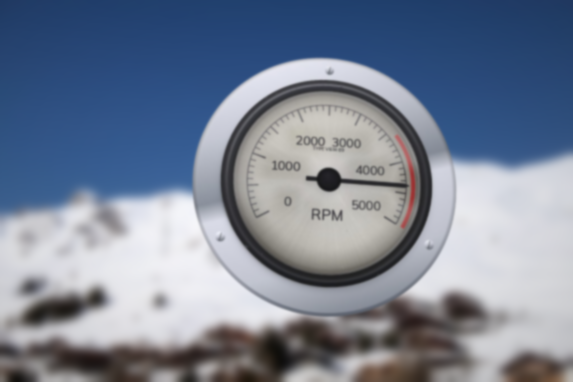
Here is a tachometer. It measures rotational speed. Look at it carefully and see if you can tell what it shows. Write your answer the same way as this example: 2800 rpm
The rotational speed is 4400 rpm
